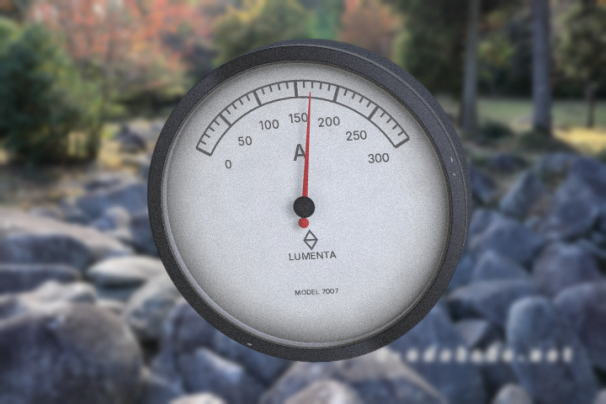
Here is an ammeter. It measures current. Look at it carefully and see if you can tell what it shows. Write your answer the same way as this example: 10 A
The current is 170 A
